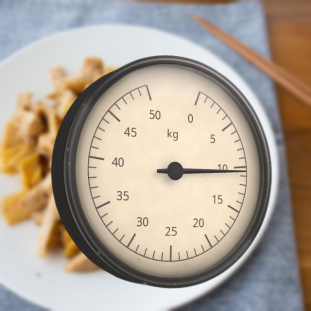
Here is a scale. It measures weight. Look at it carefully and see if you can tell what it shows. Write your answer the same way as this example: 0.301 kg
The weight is 10.5 kg
